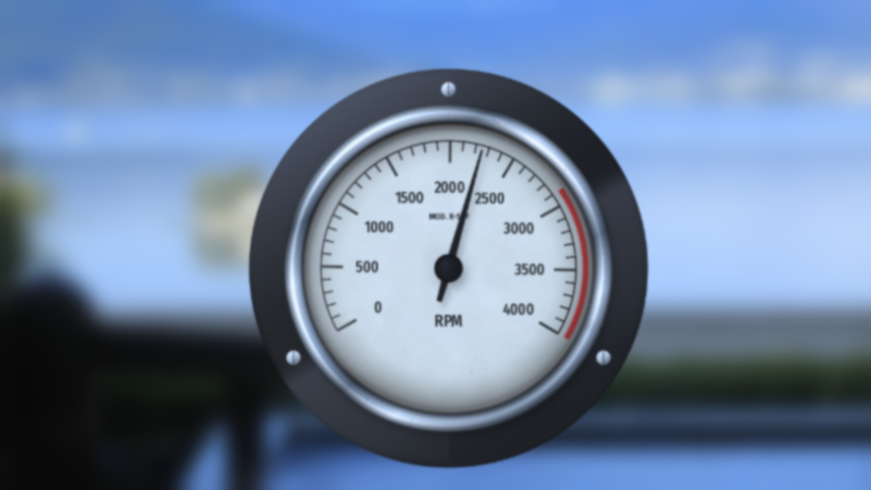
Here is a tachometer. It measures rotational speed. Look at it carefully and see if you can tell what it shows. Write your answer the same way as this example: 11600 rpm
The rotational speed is 2250 rpm
